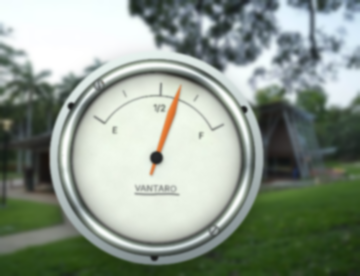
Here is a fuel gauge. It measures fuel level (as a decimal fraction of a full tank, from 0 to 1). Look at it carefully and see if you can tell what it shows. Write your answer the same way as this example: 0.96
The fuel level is 0.625
